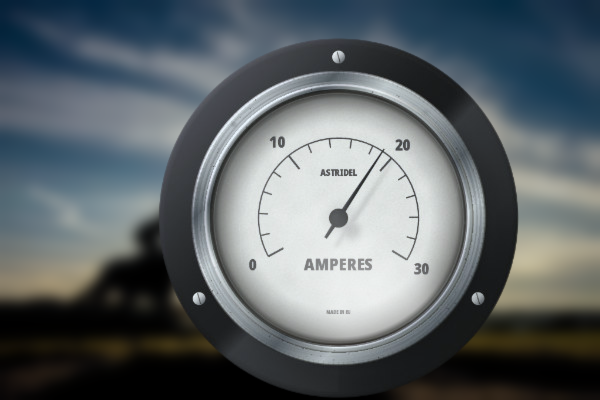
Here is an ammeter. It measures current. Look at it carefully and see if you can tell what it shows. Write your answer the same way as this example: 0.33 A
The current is 19 A
